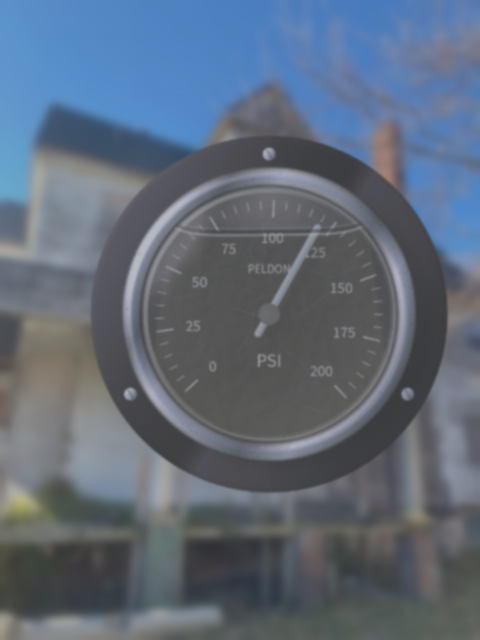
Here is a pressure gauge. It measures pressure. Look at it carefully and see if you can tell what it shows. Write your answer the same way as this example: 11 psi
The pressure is 120 psi
